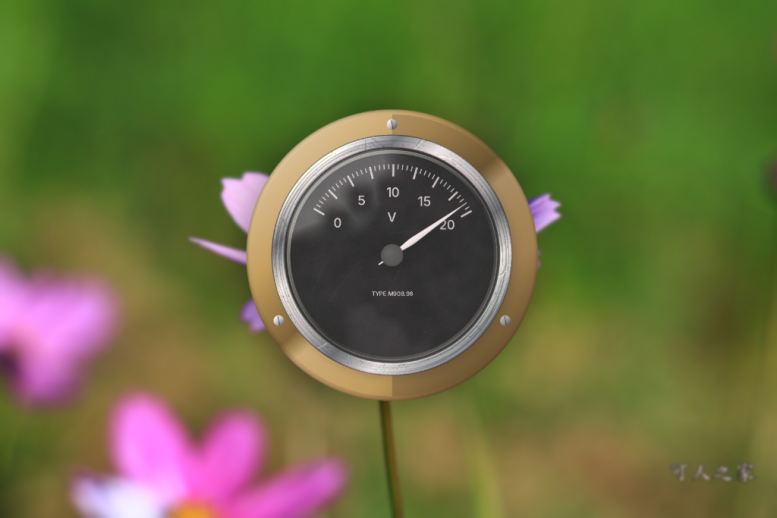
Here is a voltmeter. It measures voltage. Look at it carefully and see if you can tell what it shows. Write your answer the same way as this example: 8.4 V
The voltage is 19 V
